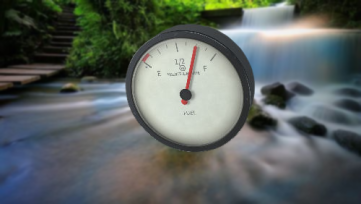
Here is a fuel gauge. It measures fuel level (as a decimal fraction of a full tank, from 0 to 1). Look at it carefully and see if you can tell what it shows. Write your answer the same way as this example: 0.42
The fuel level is 0.75
